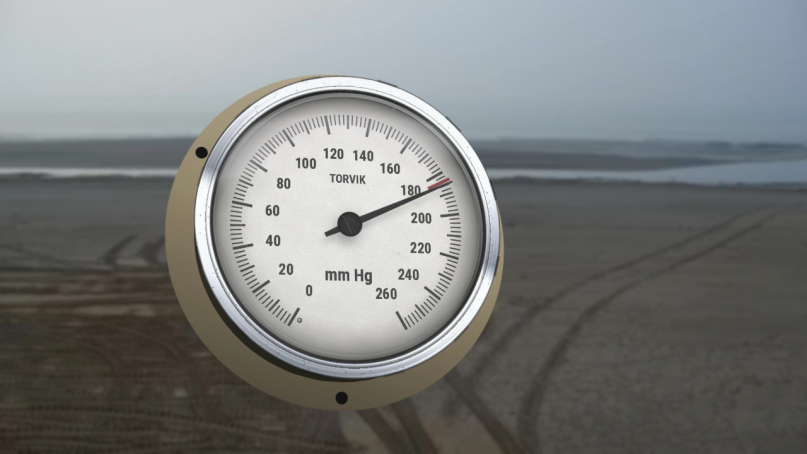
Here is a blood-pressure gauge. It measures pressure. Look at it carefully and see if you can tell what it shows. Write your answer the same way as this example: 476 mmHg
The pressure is 186 mmHg
